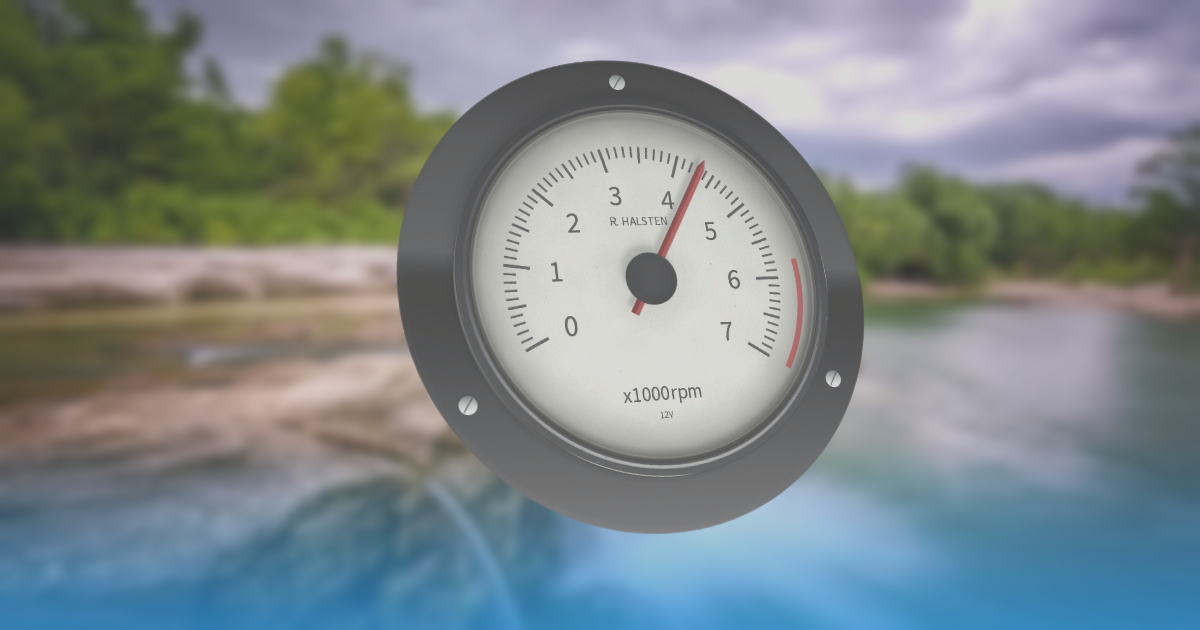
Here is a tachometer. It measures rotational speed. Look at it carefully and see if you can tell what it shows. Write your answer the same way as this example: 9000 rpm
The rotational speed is 4300 rpm
